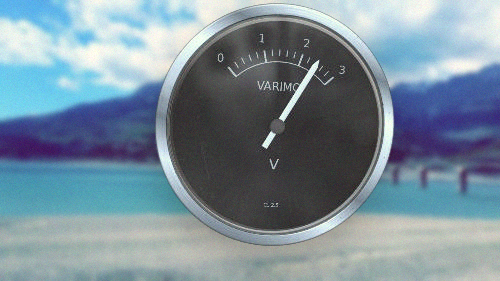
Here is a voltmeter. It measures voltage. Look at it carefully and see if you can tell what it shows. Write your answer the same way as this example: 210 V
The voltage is 2.4 V
